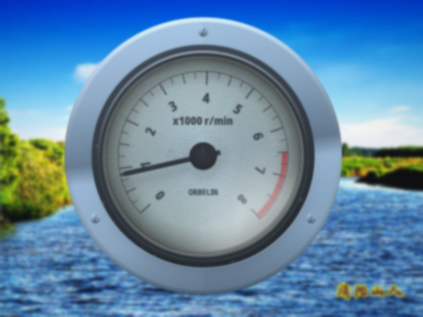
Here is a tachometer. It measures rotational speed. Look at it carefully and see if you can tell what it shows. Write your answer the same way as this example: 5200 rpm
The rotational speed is 875 rpm
